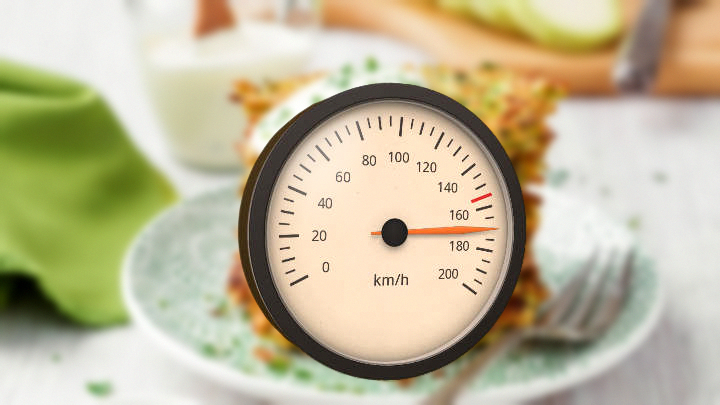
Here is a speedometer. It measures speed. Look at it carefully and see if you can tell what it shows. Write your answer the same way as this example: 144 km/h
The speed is 170 km/h
